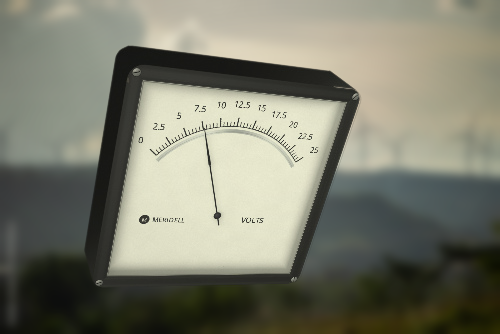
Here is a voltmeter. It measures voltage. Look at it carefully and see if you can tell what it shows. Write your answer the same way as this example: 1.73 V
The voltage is 7.5 V
